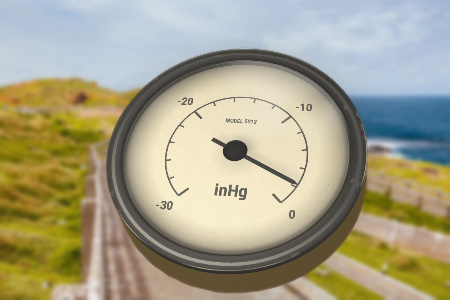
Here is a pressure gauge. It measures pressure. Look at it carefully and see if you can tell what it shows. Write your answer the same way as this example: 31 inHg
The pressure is -2 inHg
